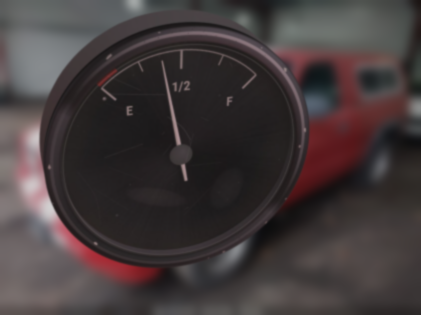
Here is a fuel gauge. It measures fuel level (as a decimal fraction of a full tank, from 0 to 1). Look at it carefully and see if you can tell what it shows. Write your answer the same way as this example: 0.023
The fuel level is 0.375
